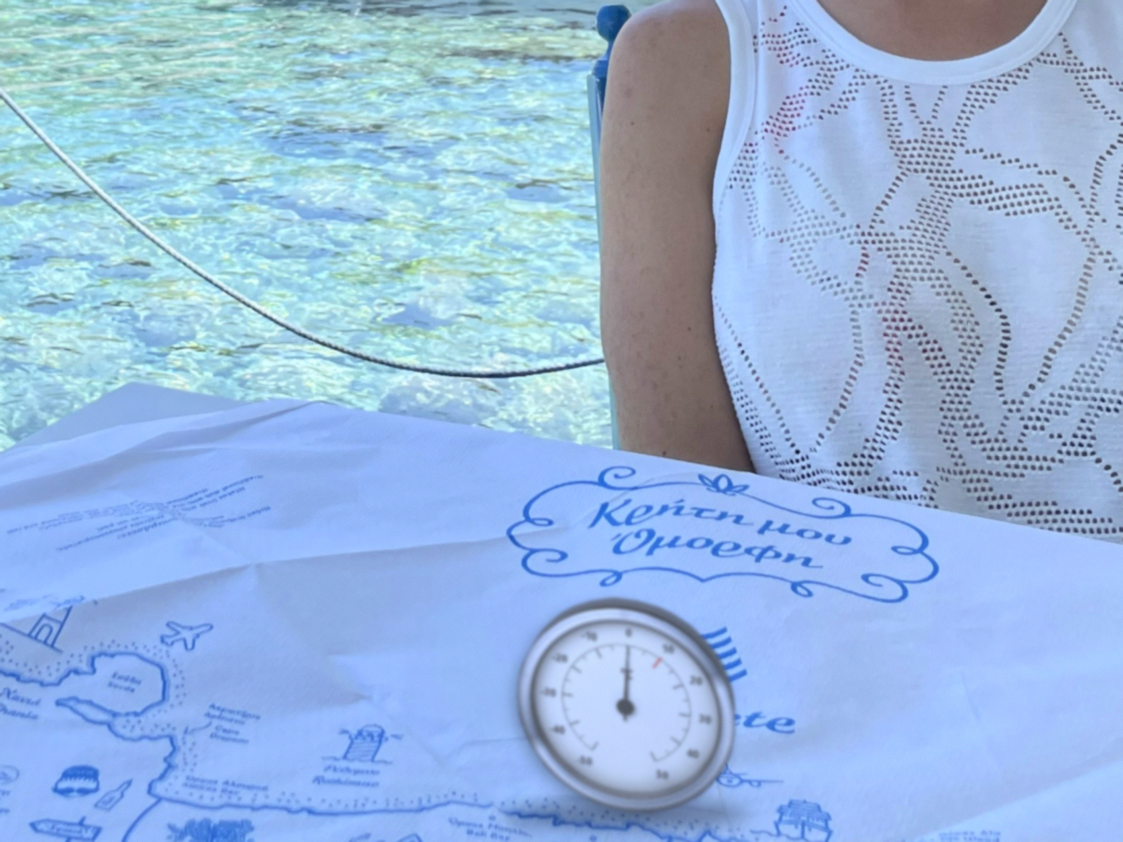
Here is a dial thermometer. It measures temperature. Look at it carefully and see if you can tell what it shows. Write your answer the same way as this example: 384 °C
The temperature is 0 °C
